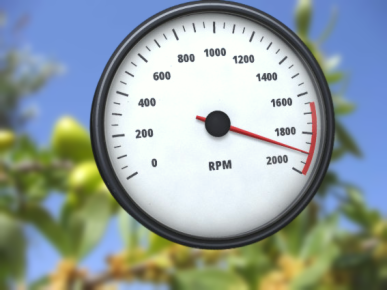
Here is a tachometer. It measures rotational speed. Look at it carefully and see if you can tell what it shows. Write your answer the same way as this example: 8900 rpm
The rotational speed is 1900 rpm
